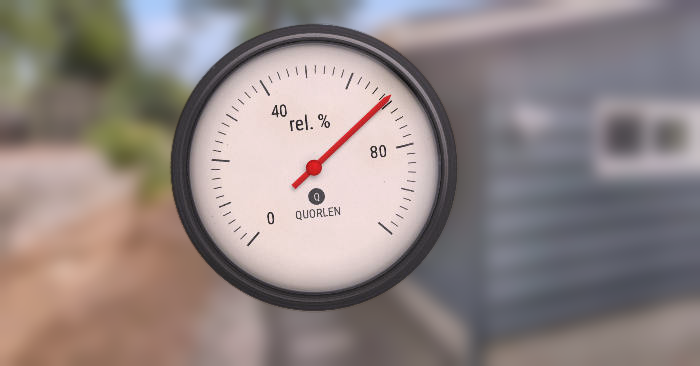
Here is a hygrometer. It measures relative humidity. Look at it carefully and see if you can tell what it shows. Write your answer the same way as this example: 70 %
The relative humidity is 69 %
